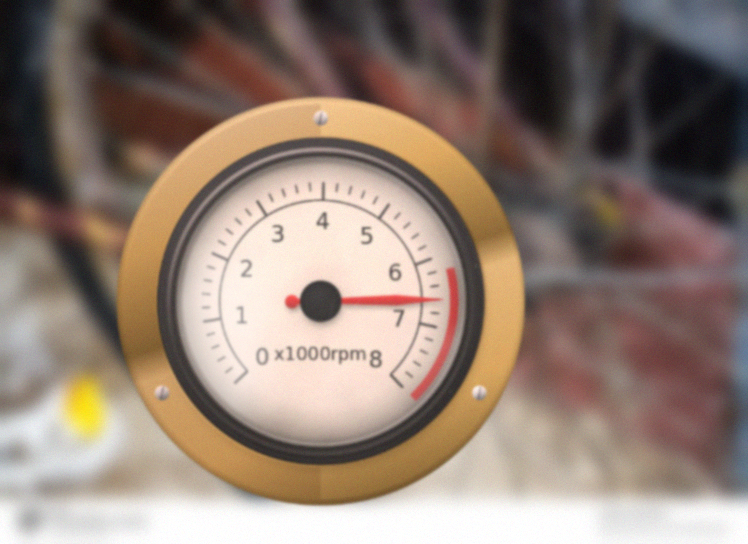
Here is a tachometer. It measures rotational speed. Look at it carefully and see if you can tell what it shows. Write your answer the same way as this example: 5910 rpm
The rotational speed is 6600 rpm
